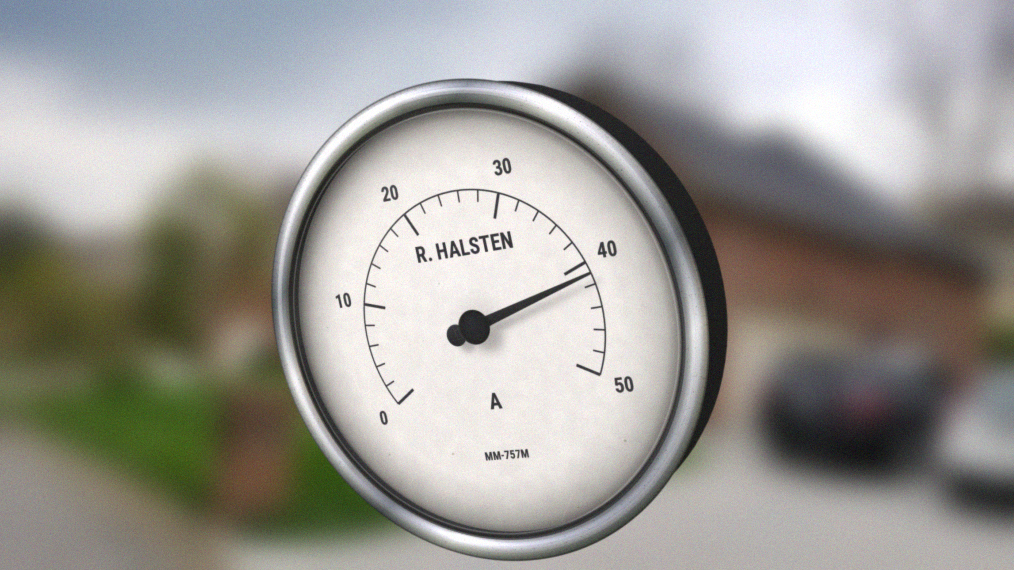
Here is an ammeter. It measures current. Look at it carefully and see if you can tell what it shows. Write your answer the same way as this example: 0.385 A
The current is 41 A
